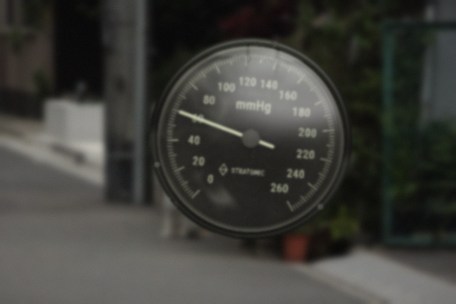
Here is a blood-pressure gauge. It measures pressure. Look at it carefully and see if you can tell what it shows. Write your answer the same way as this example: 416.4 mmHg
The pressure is 60 mmHg
